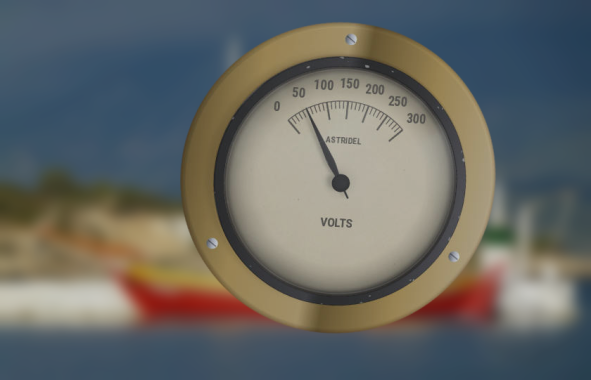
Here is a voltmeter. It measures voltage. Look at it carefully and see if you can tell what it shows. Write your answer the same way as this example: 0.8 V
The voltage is 50 V
